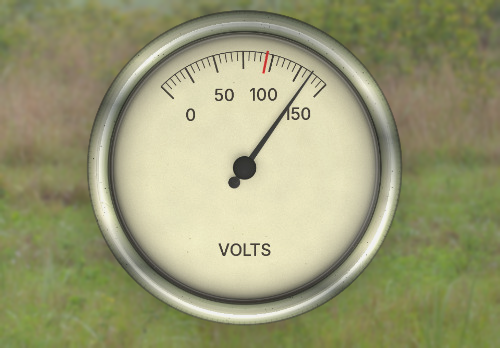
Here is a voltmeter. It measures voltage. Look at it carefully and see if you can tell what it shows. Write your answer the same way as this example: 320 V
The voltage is 135 V
